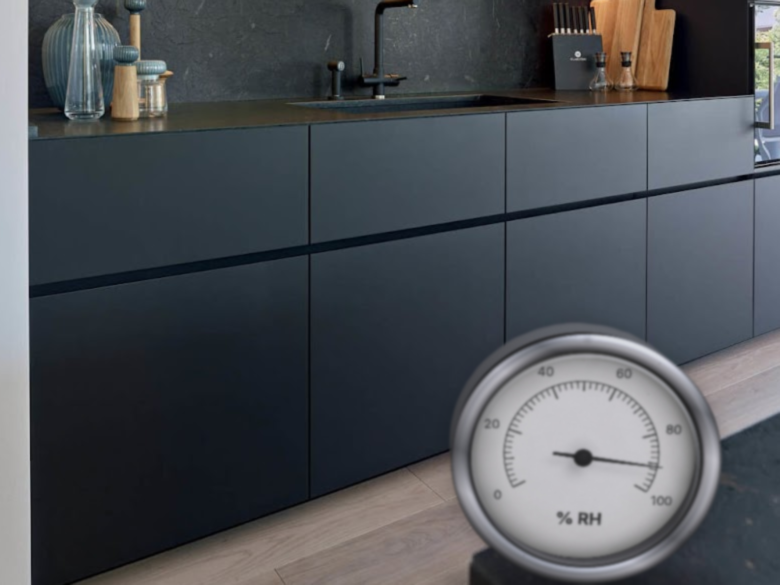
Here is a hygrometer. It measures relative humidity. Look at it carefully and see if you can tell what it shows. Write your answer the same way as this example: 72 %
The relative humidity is 90 %
